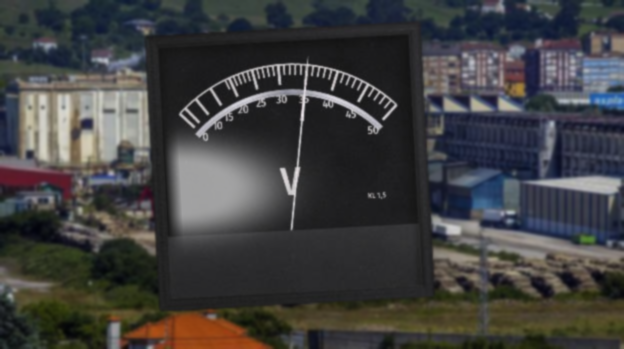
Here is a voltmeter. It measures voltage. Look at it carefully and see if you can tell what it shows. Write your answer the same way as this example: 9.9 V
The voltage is 35 V
